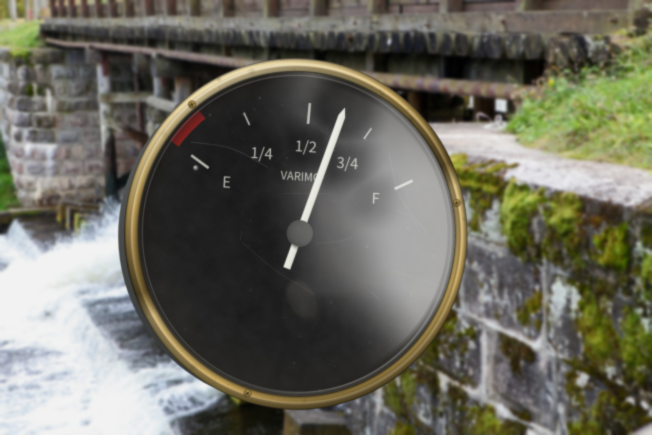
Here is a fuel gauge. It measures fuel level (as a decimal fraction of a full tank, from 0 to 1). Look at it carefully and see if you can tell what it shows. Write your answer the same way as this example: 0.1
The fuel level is 0.625
